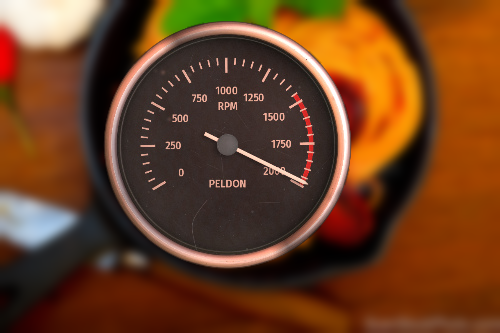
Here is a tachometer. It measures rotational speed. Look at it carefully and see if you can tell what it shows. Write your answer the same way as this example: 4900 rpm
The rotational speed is 1975 rpm
